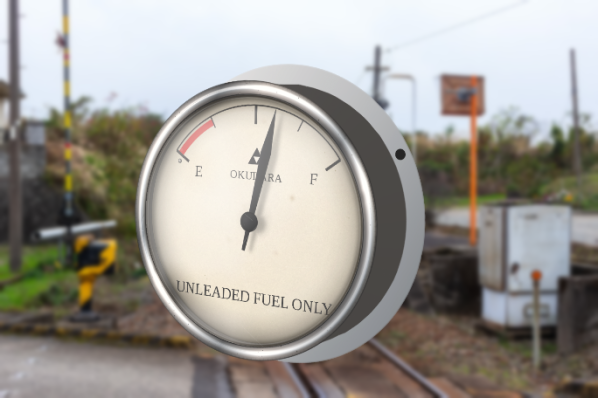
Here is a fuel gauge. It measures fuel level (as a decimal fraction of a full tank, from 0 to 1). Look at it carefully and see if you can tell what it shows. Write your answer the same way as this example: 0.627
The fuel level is 0.625
